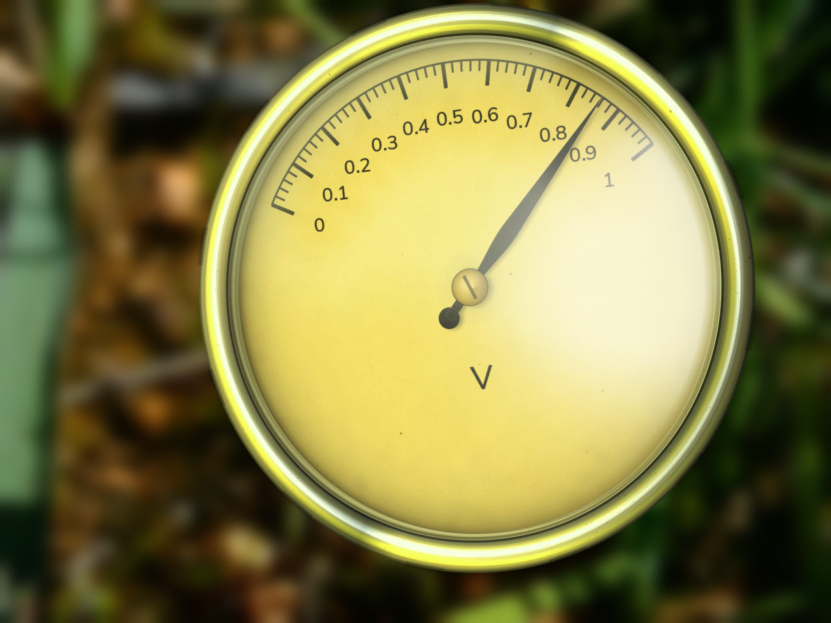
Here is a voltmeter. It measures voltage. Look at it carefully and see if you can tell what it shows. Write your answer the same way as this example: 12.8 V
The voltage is 0.86 V
